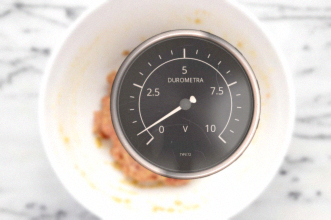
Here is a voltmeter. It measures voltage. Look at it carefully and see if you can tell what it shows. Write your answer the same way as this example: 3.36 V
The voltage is 0.5 V
